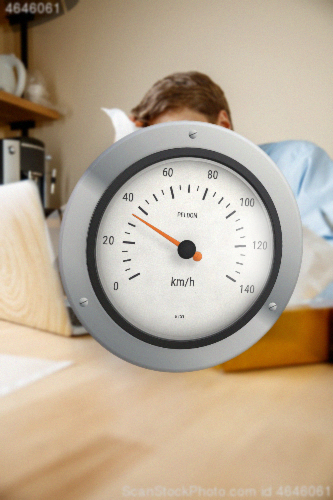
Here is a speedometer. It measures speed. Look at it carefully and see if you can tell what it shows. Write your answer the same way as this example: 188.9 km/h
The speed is 35 km/h
